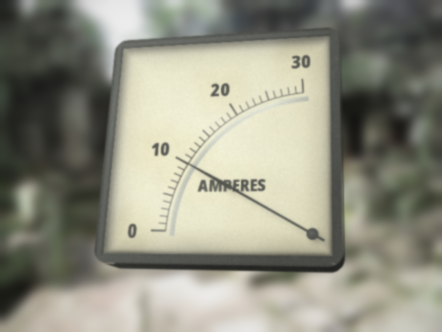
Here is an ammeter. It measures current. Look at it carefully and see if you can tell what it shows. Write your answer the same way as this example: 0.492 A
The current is 10 A
